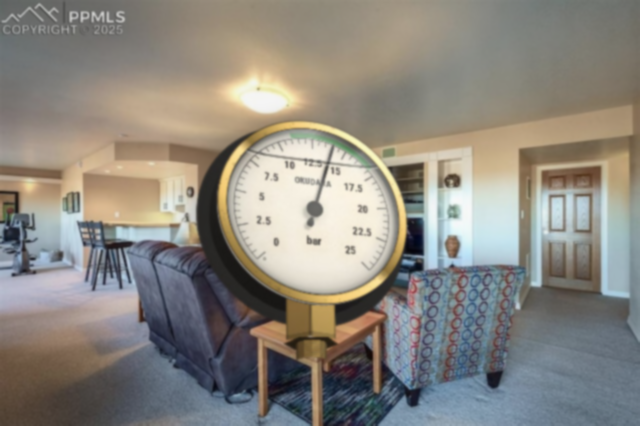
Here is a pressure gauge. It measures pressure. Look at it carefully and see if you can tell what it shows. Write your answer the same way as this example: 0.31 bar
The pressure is 14 bar
